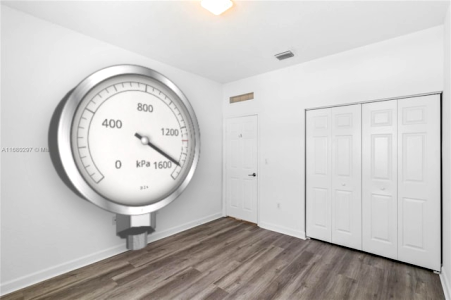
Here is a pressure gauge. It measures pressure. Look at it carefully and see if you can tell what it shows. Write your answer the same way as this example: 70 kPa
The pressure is 1500 kPa
